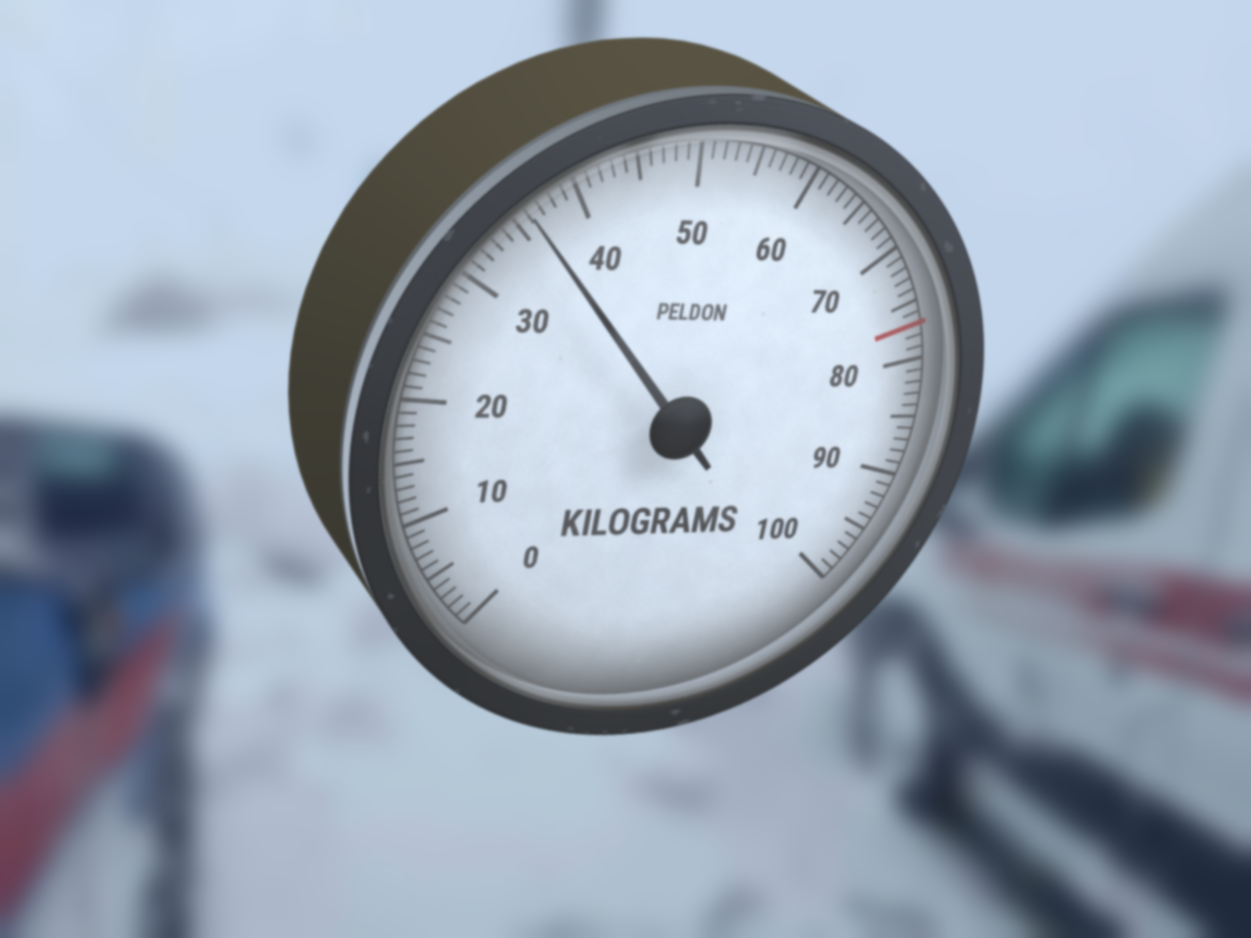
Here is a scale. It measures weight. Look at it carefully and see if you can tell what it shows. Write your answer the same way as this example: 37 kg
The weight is 36 kg
